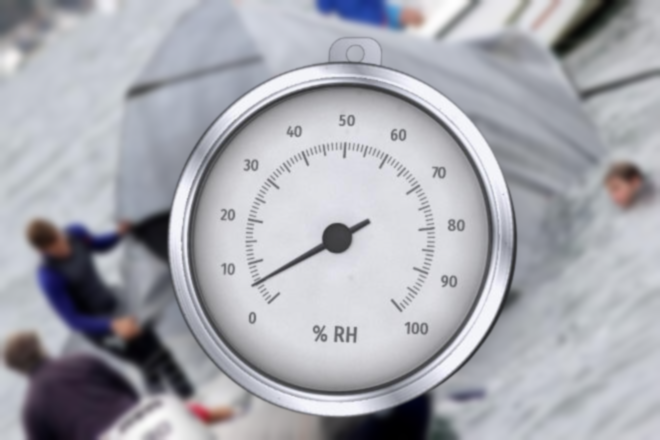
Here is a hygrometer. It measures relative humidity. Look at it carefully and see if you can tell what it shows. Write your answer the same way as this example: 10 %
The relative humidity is 5 %
